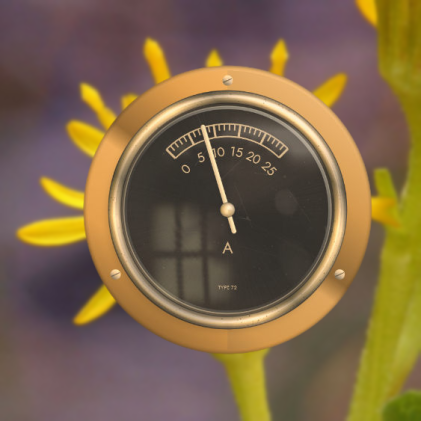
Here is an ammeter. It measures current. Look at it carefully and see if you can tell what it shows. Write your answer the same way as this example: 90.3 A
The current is 8 A
